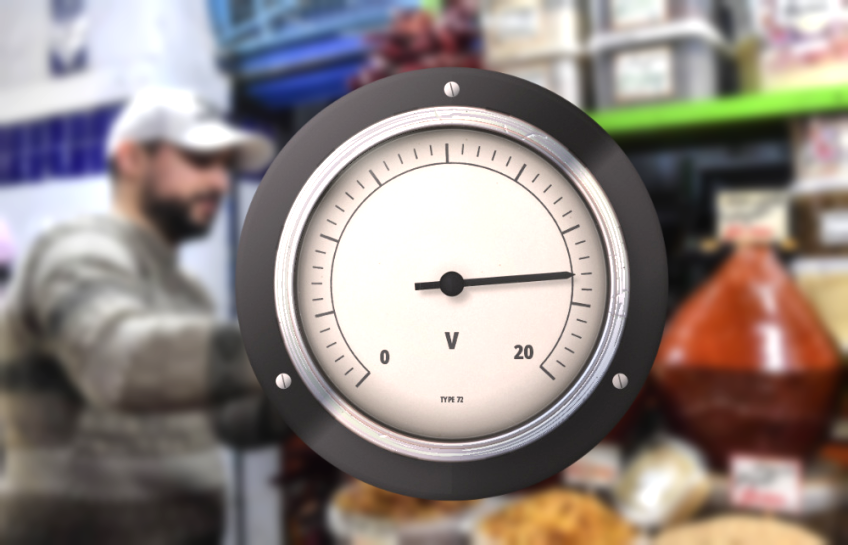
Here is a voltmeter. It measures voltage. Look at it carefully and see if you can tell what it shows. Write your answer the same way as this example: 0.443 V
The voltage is 16.5 V
